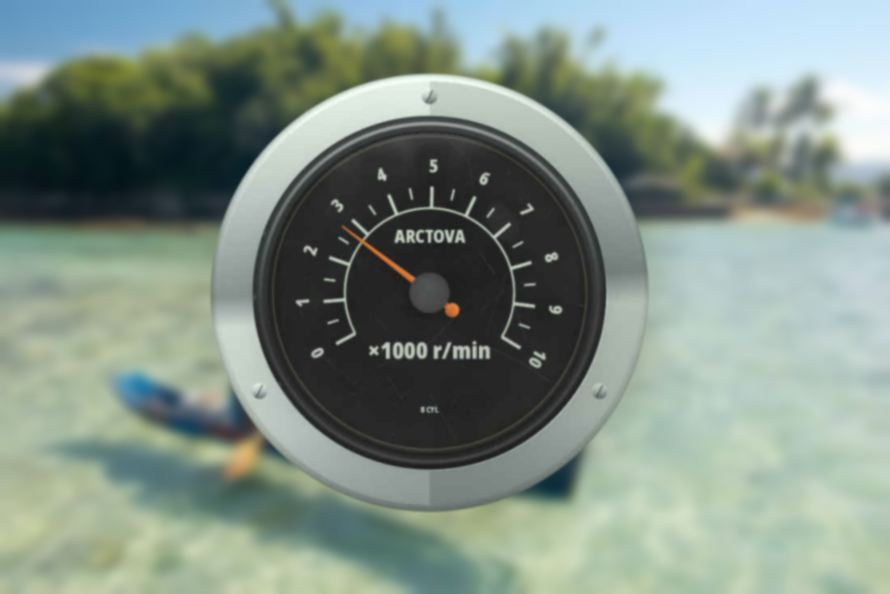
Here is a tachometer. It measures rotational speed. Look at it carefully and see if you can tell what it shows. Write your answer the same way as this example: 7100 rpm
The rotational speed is 2750 rpm
